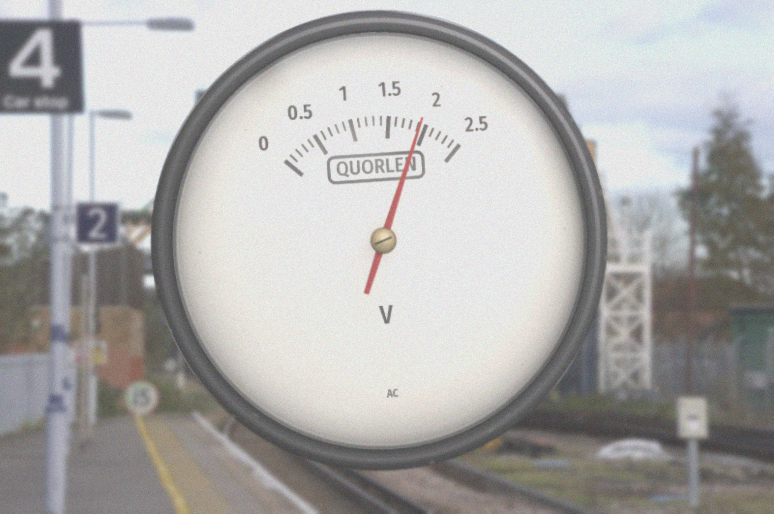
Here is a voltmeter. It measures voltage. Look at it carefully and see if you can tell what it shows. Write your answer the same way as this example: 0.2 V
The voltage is 1.9 V
